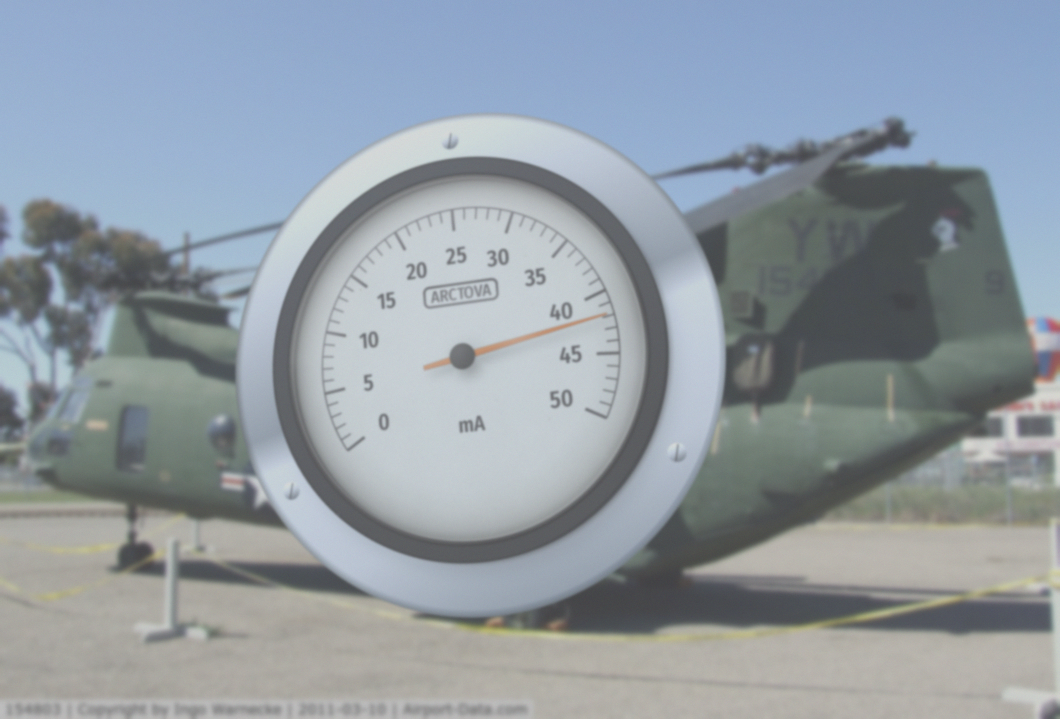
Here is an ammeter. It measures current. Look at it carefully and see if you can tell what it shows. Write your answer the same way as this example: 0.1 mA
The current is 42 mA
